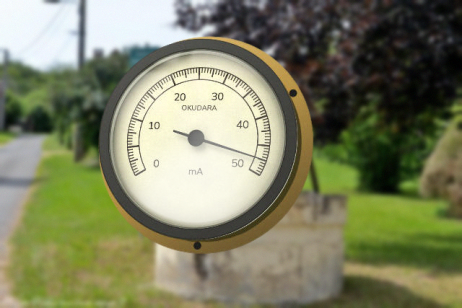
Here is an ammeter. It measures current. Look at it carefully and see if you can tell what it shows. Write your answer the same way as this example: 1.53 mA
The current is 47.5 mA
